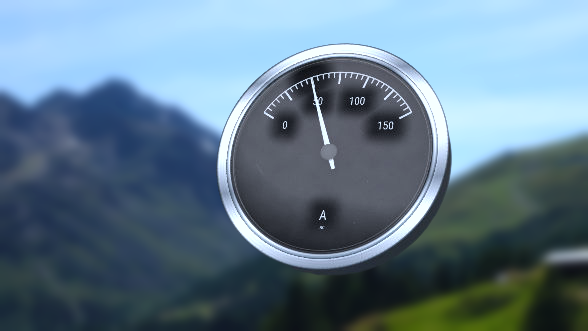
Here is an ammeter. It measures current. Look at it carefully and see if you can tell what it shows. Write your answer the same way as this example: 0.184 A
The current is 50 A
